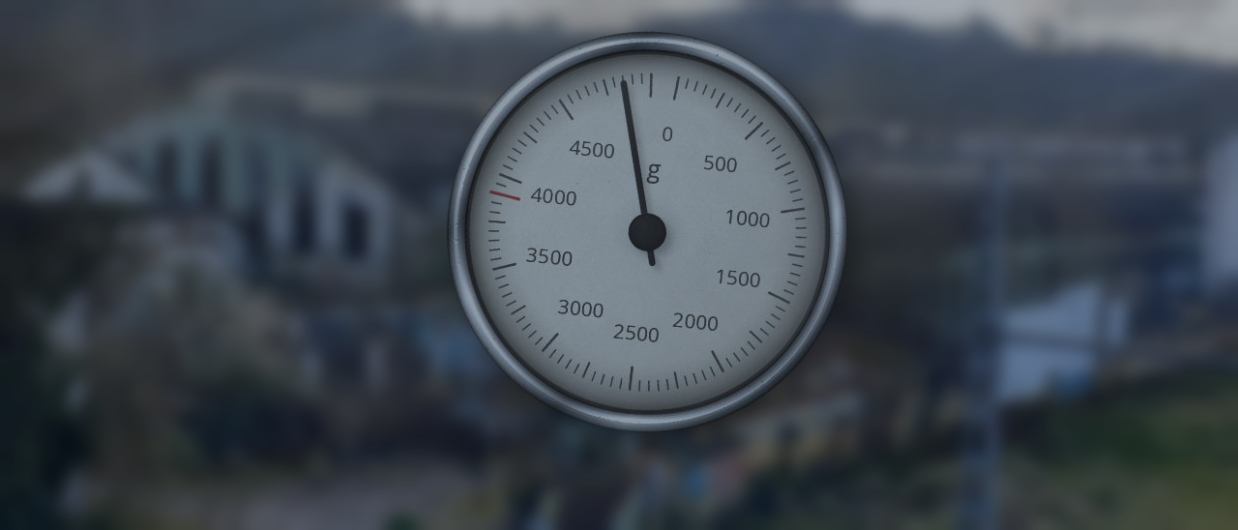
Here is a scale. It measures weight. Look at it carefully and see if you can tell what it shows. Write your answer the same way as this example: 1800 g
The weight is 4850 g
